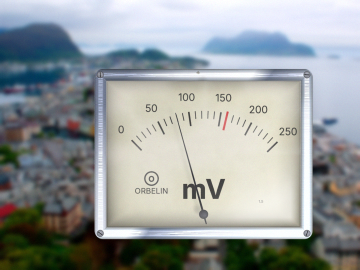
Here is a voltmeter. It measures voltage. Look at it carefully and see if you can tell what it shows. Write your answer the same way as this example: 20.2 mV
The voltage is 80 mV
